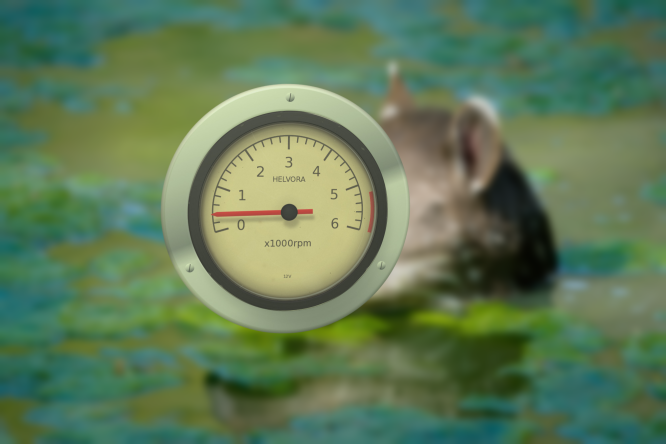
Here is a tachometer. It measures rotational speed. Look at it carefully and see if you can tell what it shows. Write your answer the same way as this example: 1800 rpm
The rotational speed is 400 rpm
